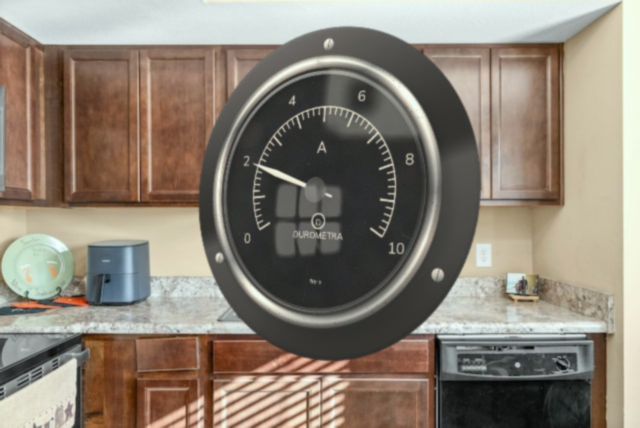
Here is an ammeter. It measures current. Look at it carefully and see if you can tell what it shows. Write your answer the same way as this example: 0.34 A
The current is 2 A
